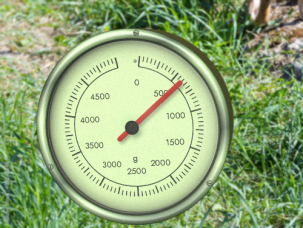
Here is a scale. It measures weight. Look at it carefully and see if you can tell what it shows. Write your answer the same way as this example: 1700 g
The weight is 600 g
